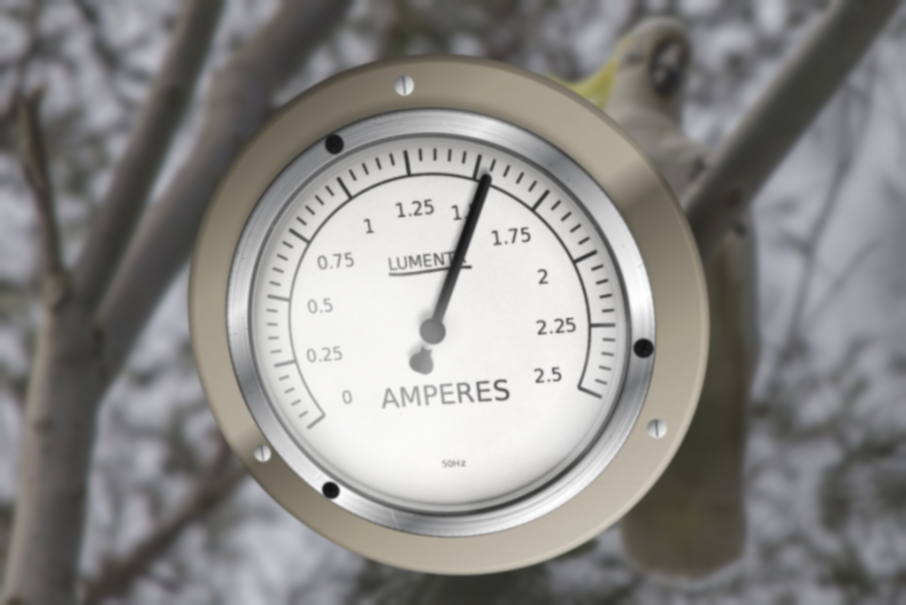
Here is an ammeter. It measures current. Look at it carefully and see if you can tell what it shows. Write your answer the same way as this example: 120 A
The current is 1.55 A
